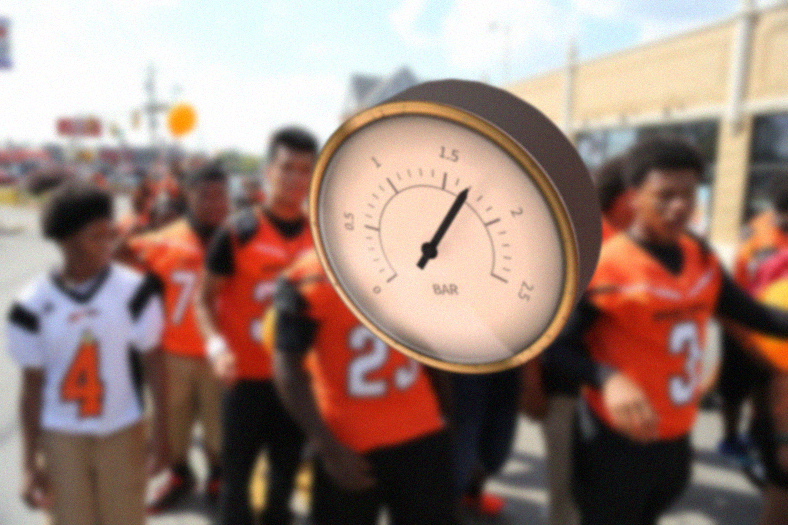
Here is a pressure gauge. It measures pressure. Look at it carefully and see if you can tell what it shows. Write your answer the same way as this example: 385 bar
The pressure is 1.7 bar
